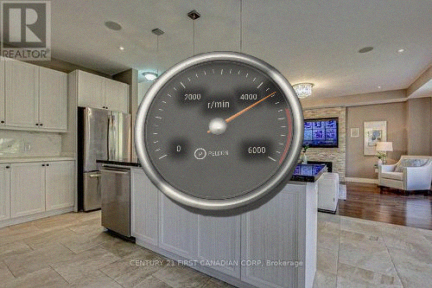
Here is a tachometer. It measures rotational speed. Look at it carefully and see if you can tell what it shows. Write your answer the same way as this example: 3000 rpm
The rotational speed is 4400 rpm
